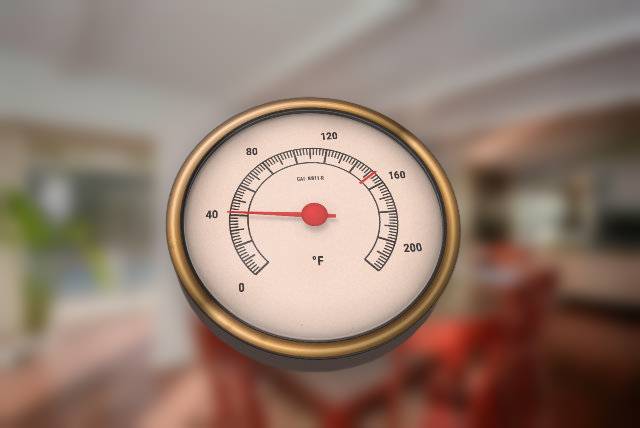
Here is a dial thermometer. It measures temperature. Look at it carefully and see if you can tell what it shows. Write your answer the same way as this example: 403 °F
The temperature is 40 °F
